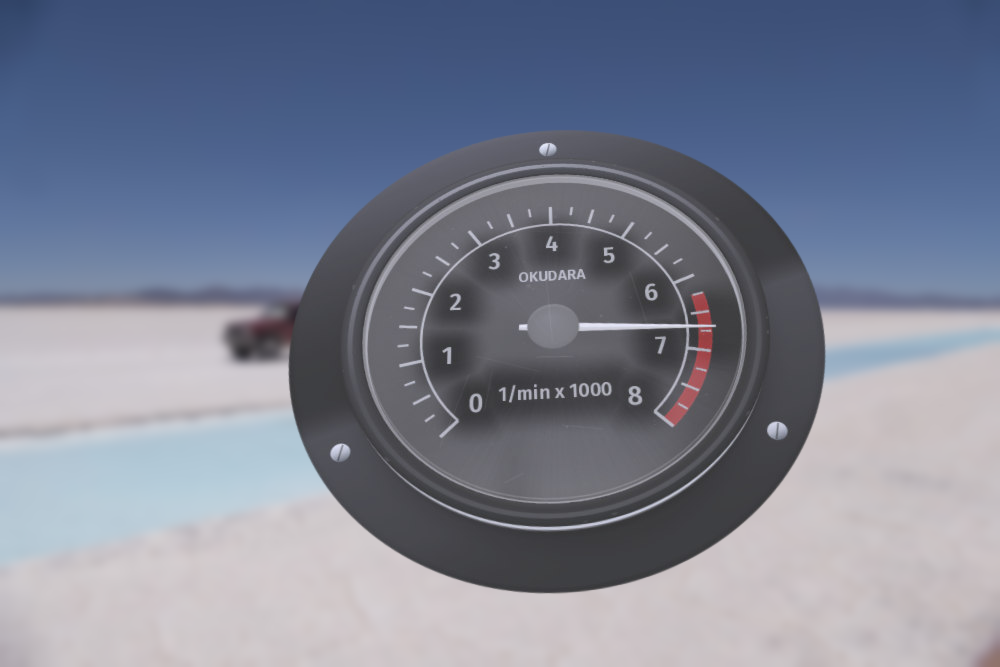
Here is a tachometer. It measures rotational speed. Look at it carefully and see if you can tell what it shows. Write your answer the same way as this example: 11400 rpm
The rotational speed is 6750 rpm
